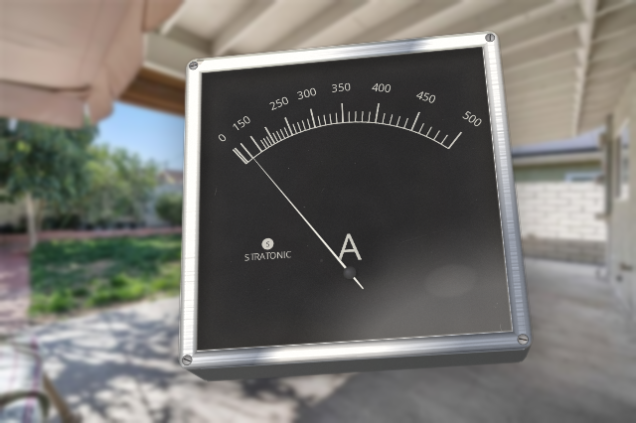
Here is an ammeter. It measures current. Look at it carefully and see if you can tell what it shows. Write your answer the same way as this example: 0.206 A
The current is 100 A
